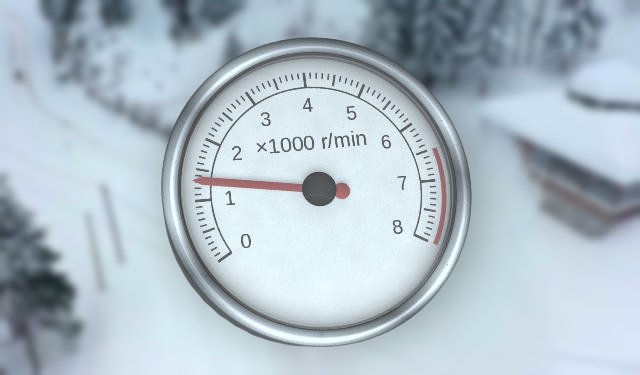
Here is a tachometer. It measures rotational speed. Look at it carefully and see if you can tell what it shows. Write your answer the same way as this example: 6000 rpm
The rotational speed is 1300 rpm
